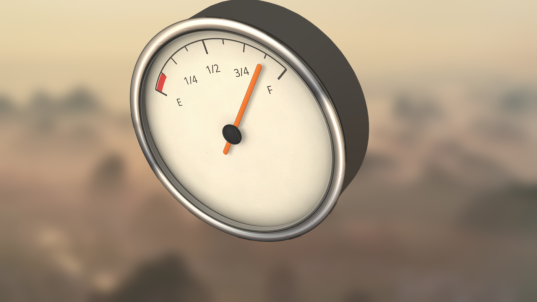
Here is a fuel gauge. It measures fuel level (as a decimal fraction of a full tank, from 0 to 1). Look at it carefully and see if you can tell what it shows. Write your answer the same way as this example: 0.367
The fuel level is 0.875
